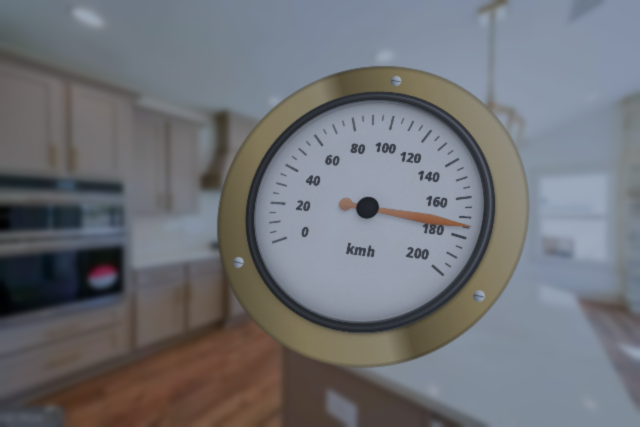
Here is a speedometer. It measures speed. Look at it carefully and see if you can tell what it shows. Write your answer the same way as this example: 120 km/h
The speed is 175 km/h
